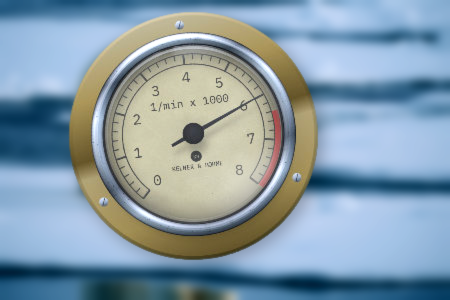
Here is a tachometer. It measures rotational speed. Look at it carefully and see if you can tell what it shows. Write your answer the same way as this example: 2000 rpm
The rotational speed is 6000 rpm
